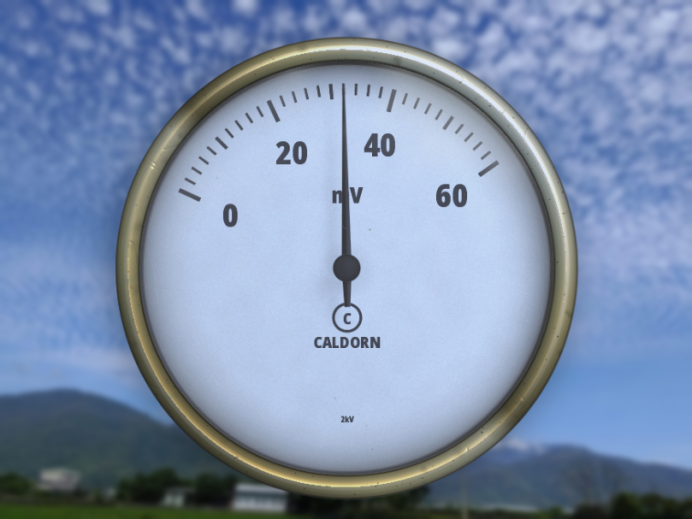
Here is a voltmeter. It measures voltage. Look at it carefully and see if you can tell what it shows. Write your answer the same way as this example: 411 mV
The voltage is 32 mV
